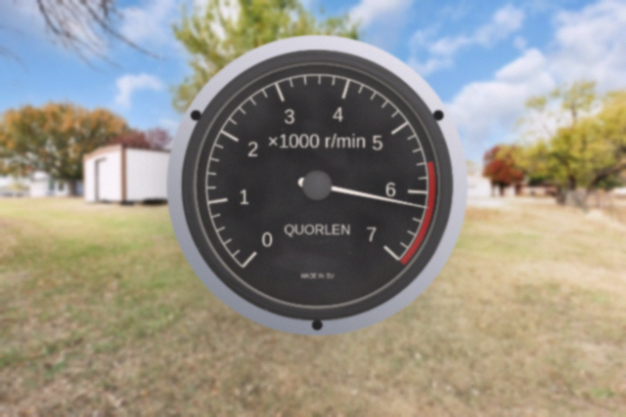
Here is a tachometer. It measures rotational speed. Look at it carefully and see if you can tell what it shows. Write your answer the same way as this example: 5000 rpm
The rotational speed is 6200 rpm
